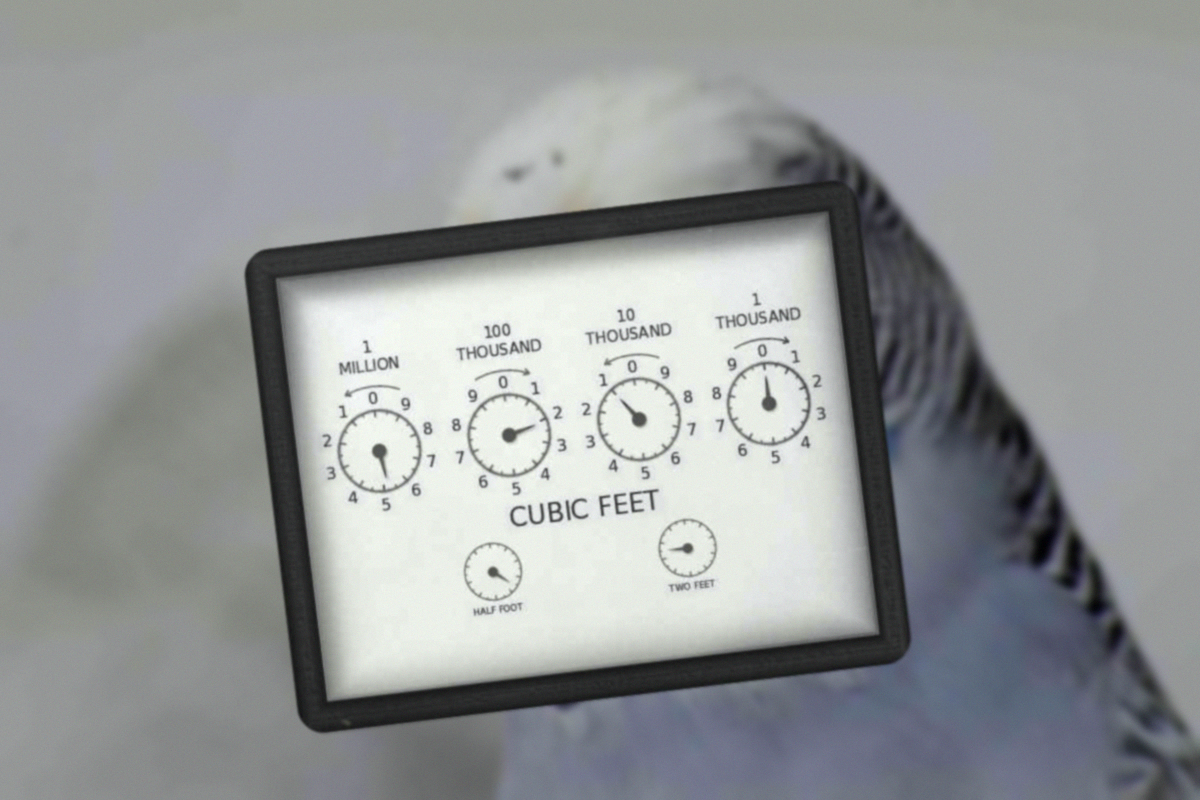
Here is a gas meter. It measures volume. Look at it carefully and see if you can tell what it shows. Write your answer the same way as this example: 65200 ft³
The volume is 521000 ft³
